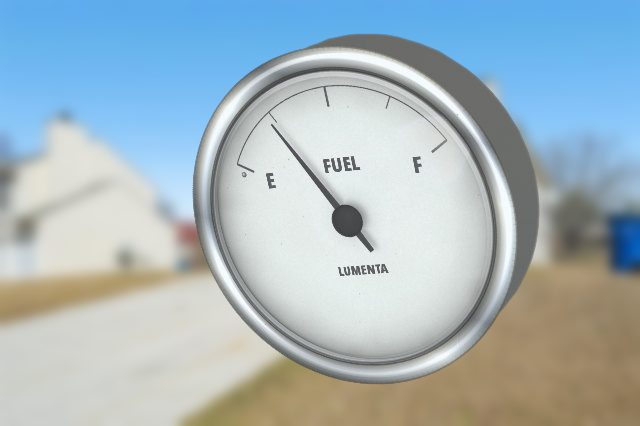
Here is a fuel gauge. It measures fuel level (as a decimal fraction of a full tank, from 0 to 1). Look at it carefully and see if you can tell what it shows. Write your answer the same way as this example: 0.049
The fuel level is 0.25
